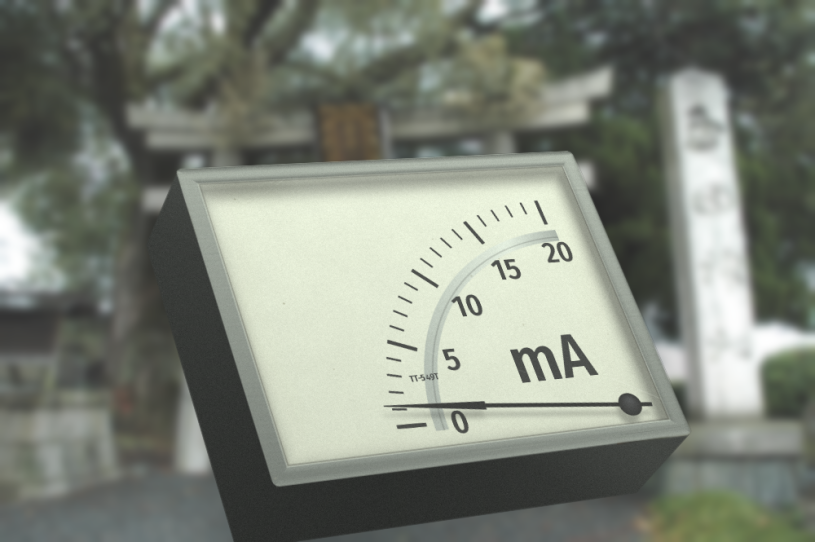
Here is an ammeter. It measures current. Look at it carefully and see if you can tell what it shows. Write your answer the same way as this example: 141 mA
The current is 1 mA
